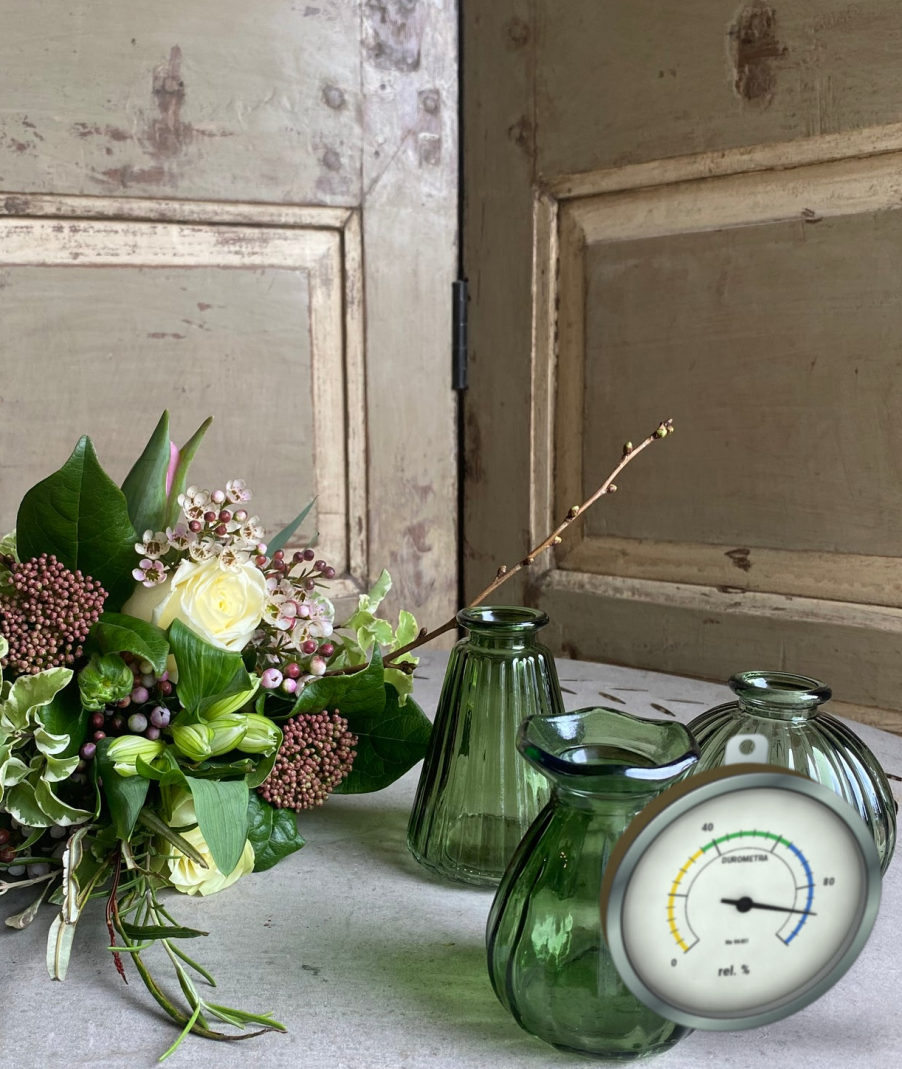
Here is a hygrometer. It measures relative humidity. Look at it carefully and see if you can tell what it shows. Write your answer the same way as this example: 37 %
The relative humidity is 88 %
